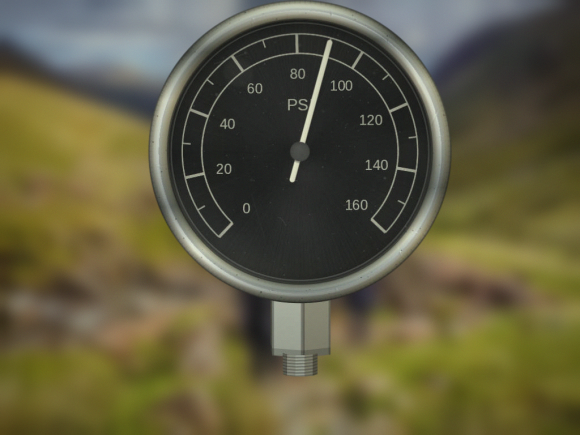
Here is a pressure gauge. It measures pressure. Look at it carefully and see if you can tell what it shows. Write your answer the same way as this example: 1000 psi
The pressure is 90 psi
